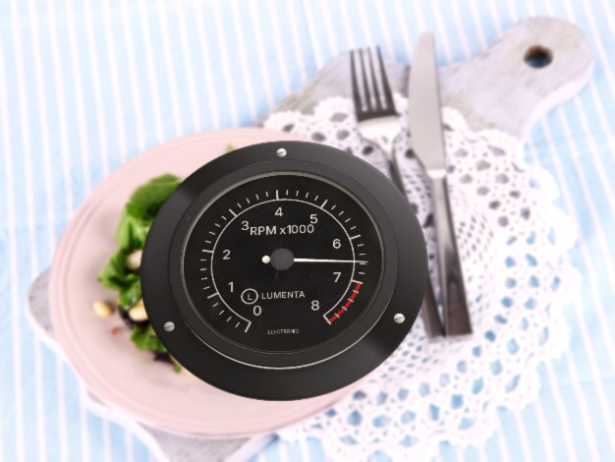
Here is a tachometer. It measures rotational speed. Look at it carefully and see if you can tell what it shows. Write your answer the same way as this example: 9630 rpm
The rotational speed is 6600 rpm
